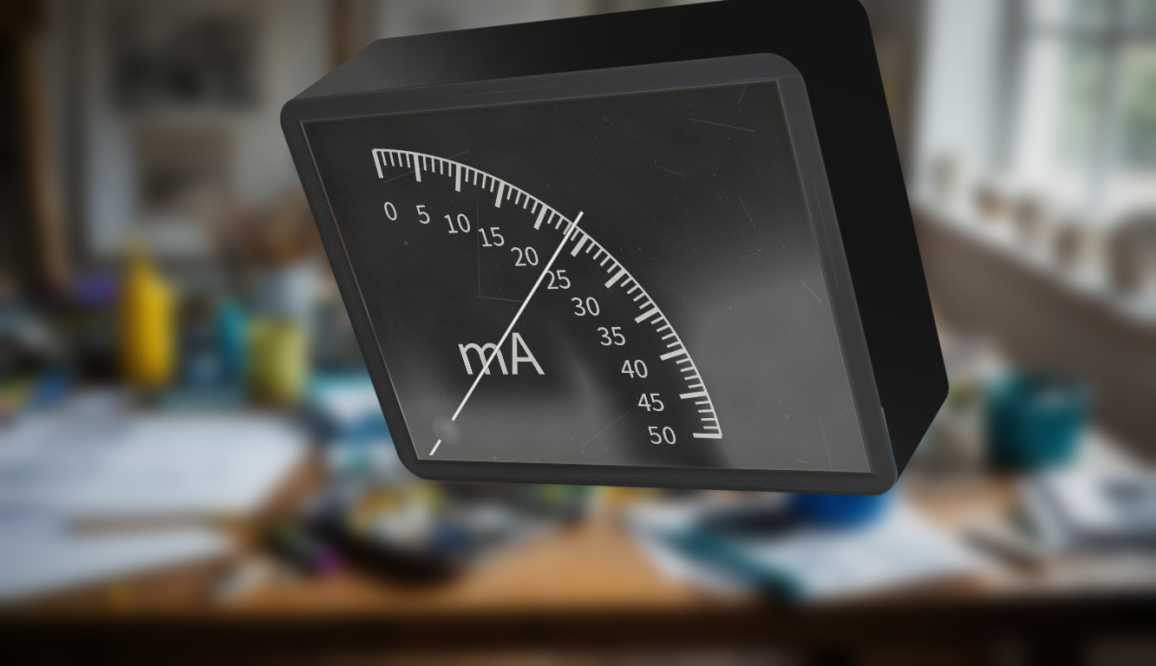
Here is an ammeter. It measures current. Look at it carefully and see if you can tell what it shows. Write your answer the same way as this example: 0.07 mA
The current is 23.5 mA
